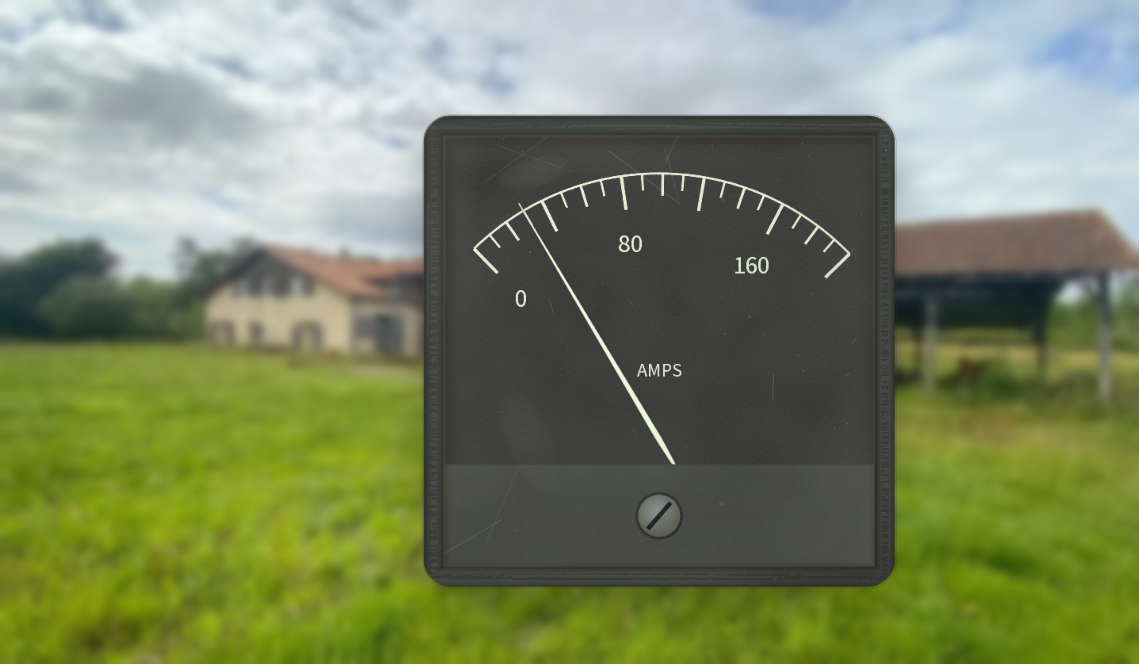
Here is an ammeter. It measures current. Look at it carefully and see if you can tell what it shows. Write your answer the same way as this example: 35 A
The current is 30 A
